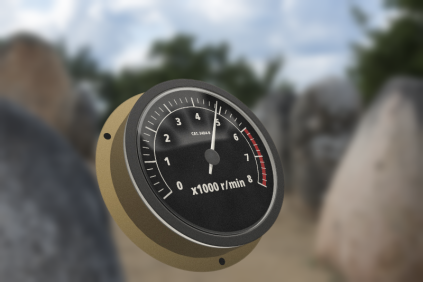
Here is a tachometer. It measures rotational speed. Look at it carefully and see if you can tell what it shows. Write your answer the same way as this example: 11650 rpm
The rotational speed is 4800 rpm
